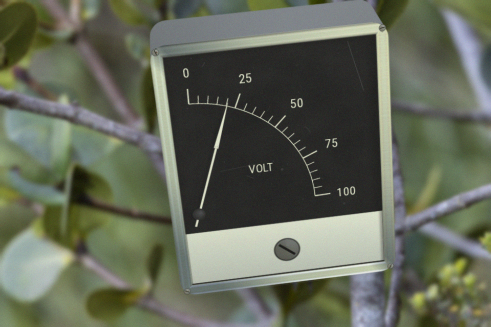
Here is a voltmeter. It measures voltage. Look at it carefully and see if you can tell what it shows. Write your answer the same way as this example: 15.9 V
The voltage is 20 V
